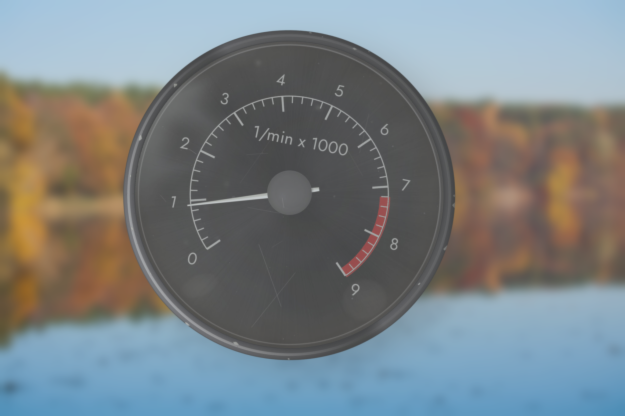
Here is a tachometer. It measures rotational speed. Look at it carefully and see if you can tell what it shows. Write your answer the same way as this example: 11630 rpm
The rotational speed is 900 rpm
